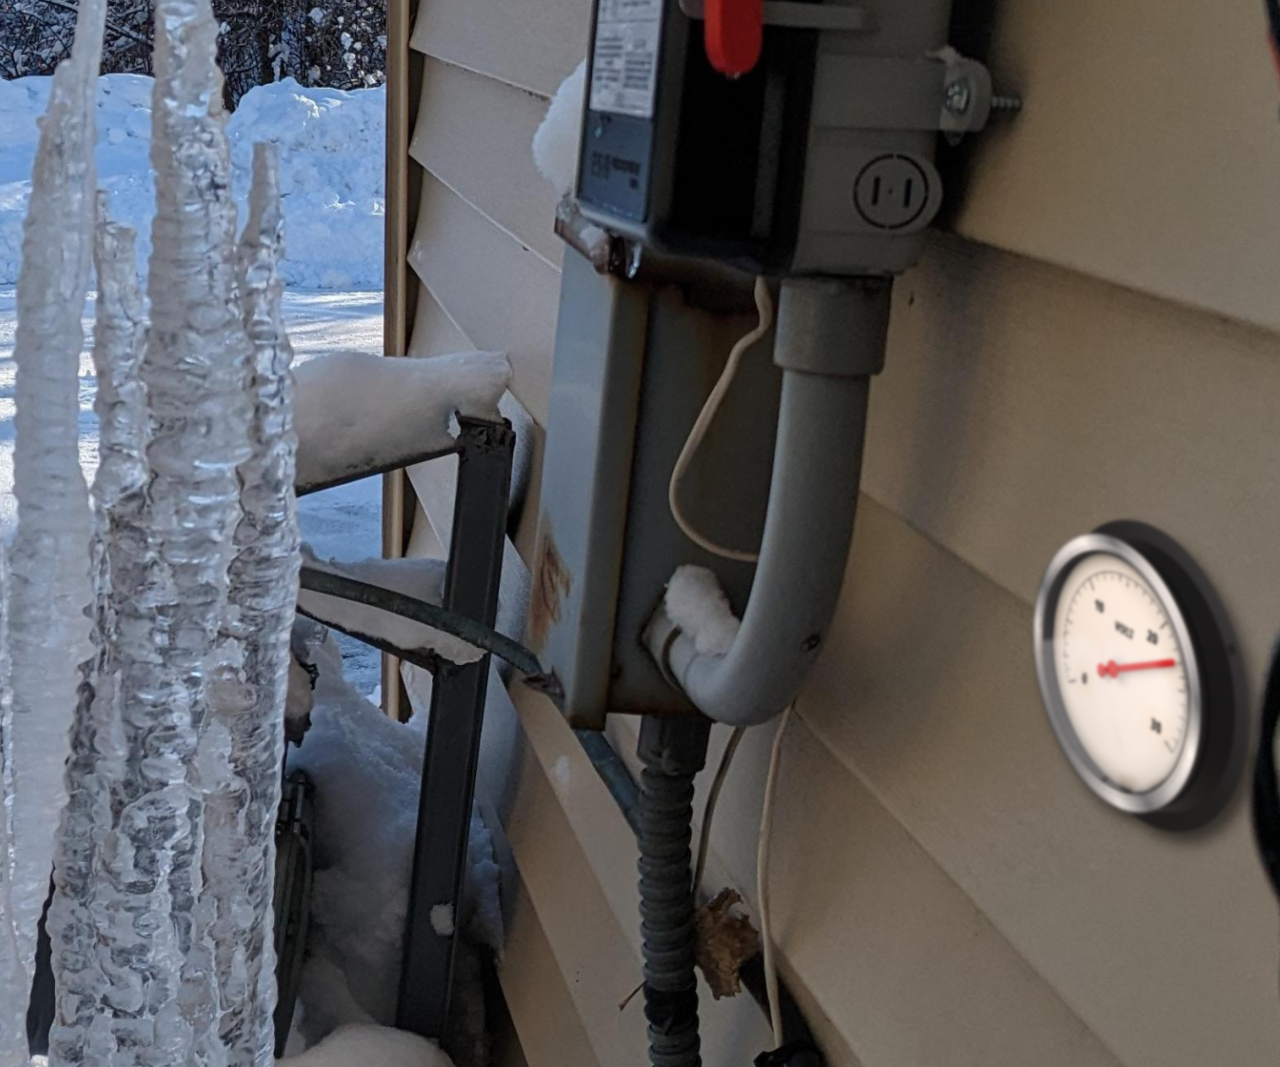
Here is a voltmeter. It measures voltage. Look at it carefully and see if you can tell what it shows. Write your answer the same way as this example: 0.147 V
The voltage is 23 V
